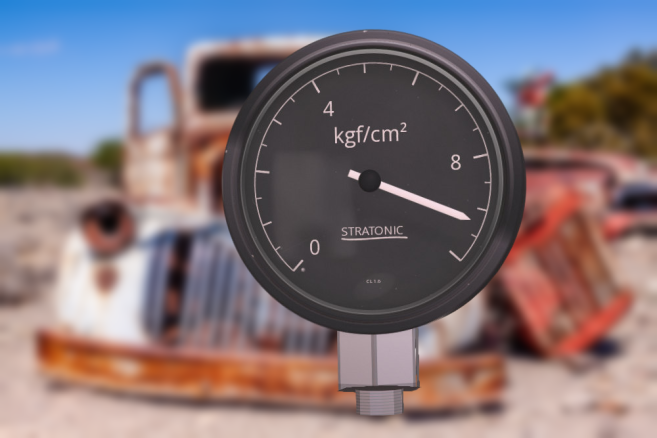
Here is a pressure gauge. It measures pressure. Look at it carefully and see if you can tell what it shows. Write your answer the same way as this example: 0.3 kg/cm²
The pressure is 9.25 kg/cm²
